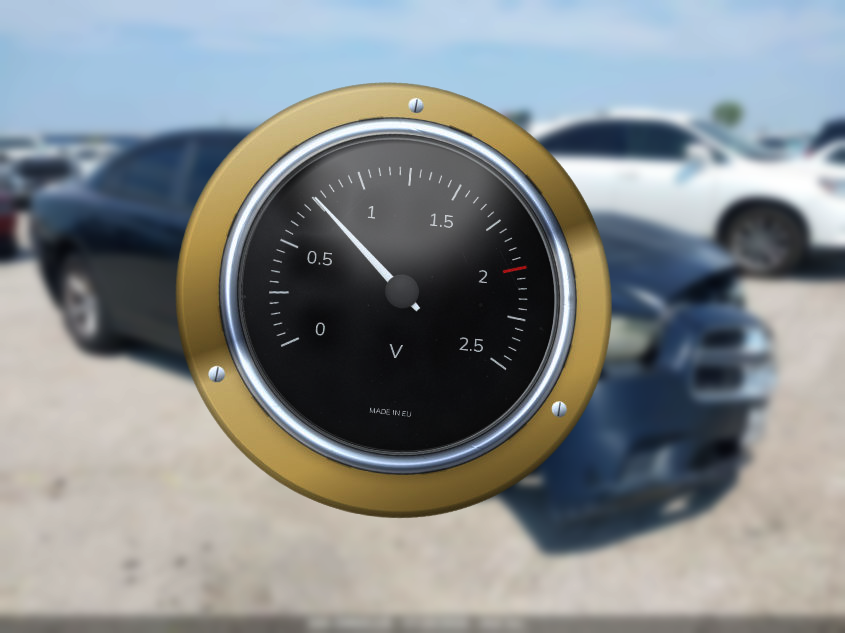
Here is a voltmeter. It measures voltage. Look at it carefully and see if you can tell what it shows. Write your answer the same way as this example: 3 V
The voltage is 0.75 V
